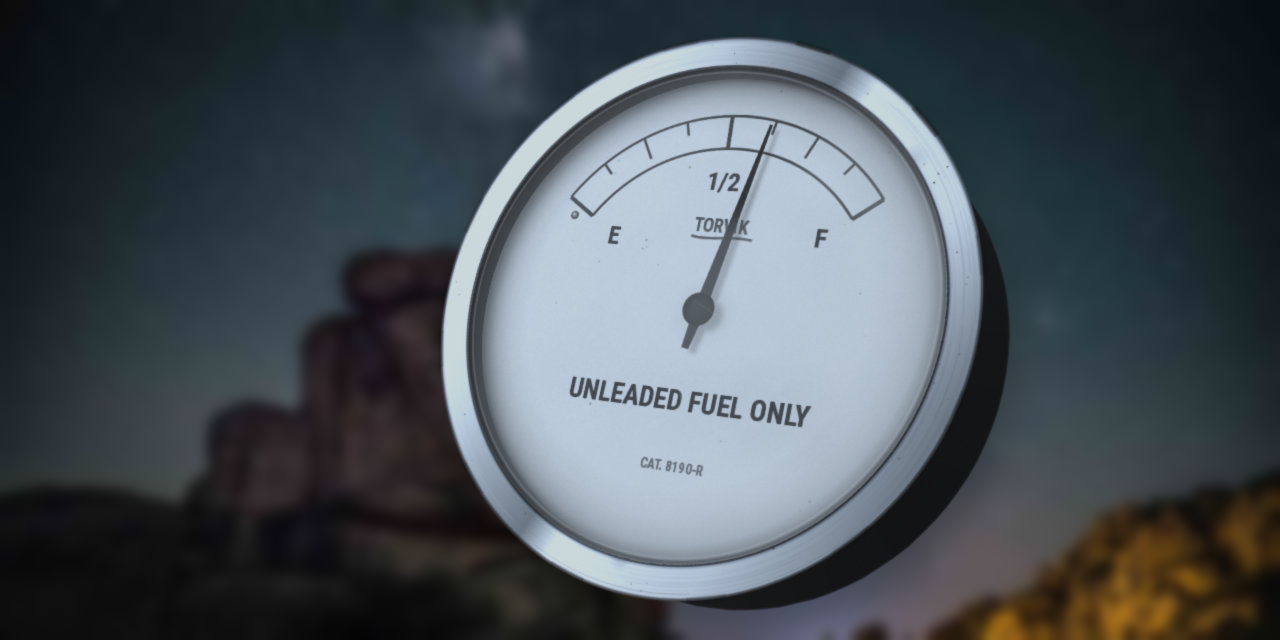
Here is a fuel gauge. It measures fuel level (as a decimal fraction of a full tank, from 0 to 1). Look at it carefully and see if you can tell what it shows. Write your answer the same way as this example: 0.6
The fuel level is 0.625
